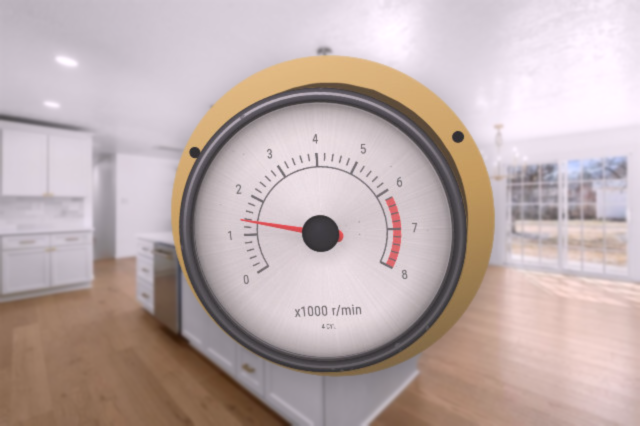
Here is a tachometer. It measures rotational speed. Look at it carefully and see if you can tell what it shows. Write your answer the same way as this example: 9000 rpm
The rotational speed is 1400 rpm
